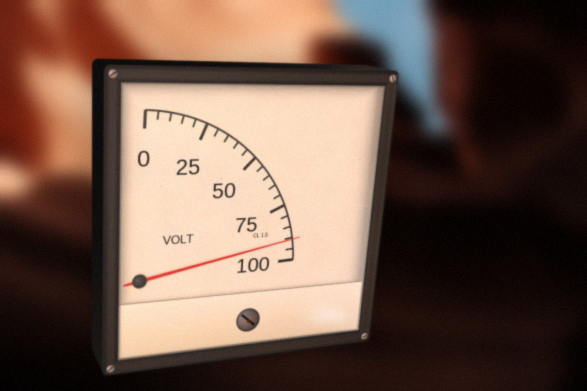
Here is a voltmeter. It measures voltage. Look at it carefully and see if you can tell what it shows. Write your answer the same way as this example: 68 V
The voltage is 90 V
